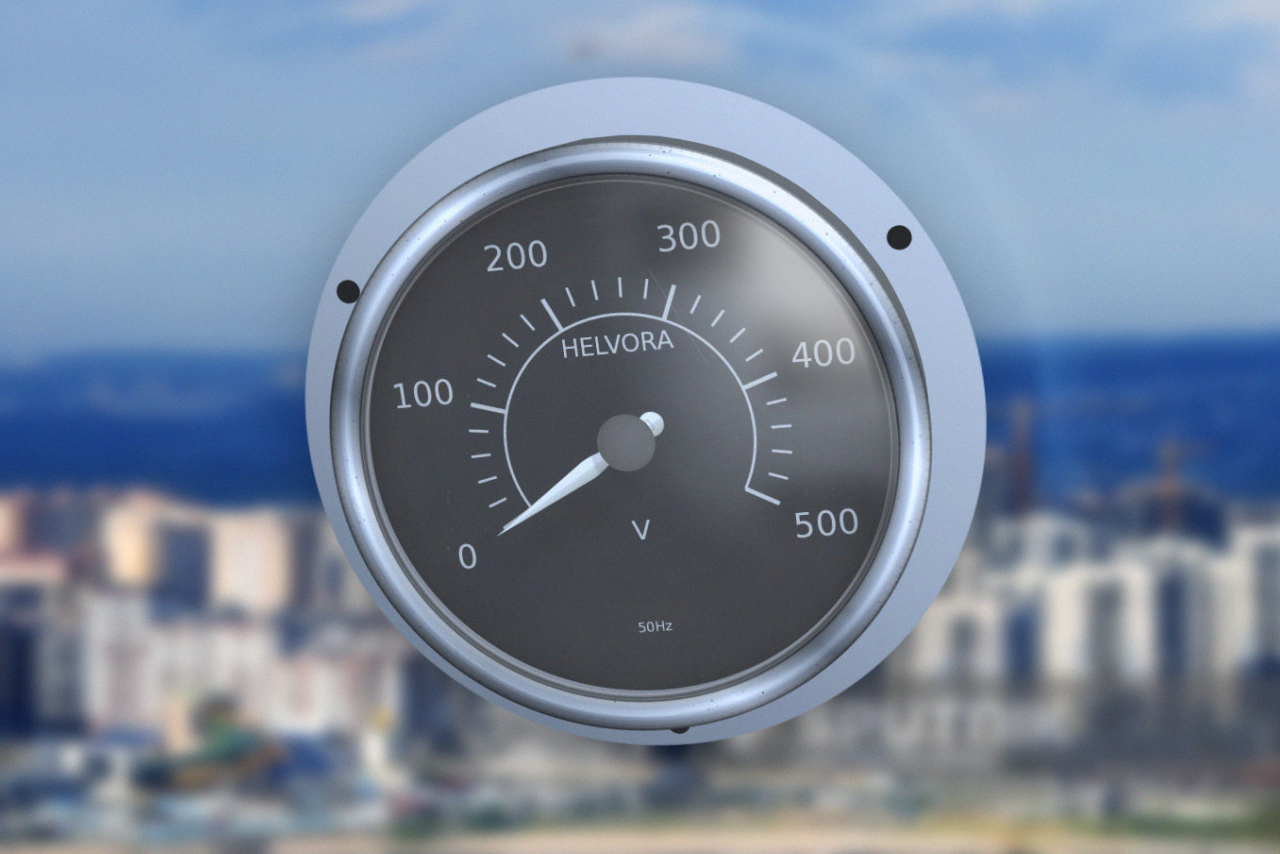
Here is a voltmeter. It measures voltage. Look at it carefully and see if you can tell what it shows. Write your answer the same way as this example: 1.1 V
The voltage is 0 V
